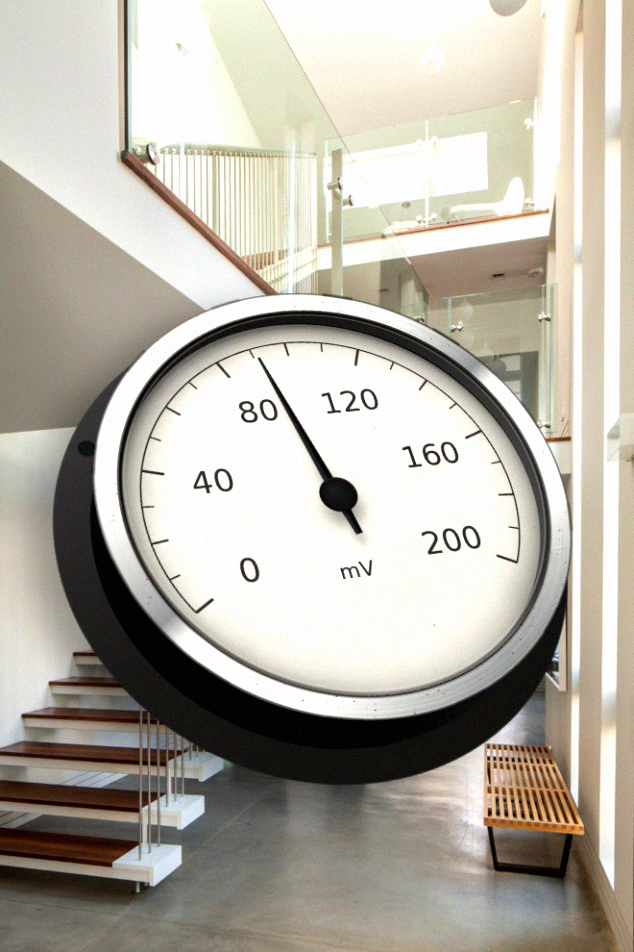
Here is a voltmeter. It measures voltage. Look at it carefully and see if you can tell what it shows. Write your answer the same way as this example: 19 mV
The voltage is 90 mV
